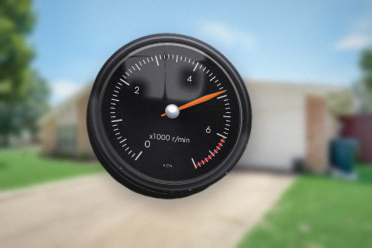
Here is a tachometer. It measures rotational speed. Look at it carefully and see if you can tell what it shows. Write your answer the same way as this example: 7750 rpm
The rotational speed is 4900 rpm
